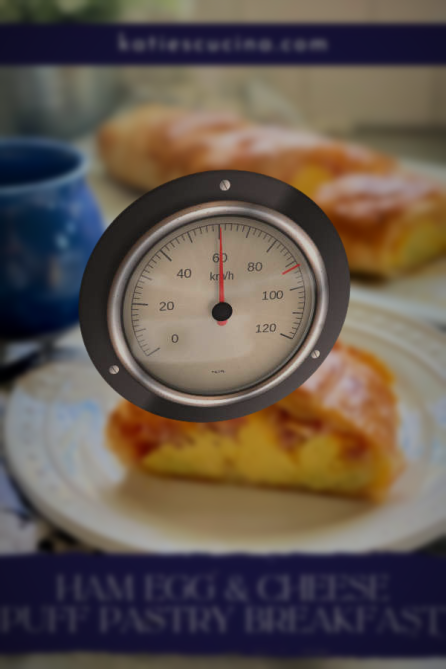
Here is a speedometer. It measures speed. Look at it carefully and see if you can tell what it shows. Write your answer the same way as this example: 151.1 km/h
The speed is 60 km/h
